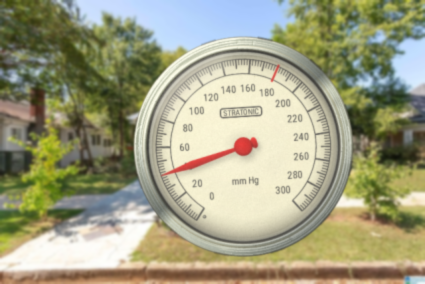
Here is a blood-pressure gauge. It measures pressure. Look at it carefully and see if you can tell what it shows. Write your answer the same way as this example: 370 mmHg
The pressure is 40 mmHg
